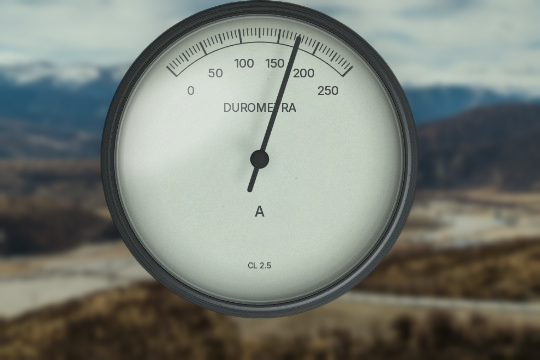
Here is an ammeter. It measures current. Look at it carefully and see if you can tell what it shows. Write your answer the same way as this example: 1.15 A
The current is 175 A
